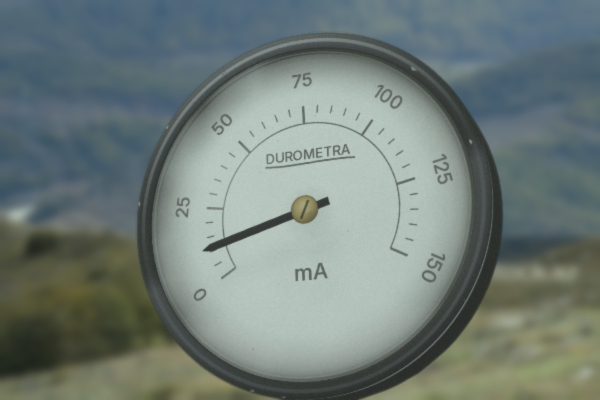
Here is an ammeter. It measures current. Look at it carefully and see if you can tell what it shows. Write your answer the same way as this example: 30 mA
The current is 10 mA
